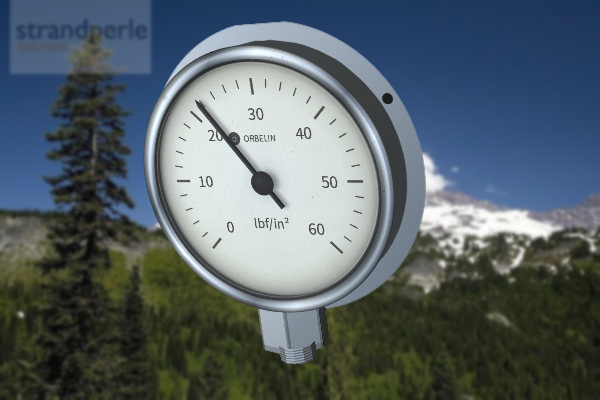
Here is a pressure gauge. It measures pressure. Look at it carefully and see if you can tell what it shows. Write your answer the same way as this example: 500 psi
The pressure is 22 psi
